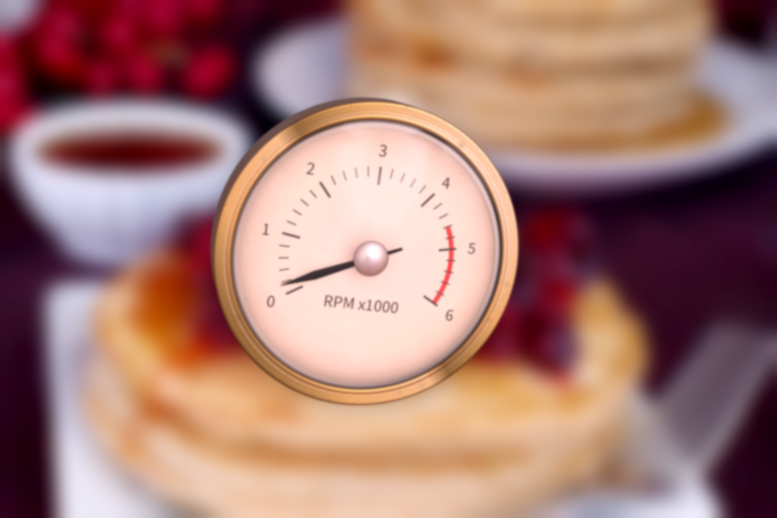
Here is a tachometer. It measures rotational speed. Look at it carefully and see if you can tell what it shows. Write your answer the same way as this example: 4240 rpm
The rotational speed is 200 rpm
